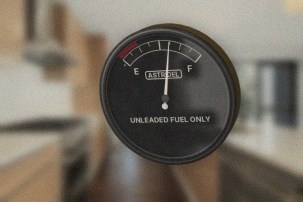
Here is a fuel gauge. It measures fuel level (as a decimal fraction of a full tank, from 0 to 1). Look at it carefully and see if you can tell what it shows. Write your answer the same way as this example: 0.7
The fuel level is 0.625
